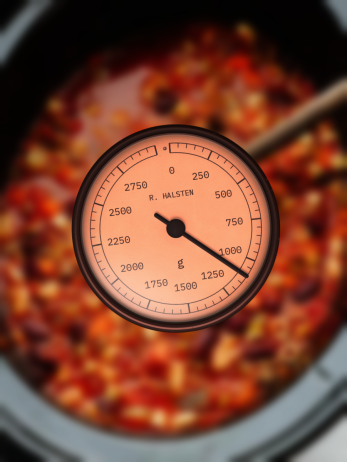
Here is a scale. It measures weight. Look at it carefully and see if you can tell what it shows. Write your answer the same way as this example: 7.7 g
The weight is 1100 g
